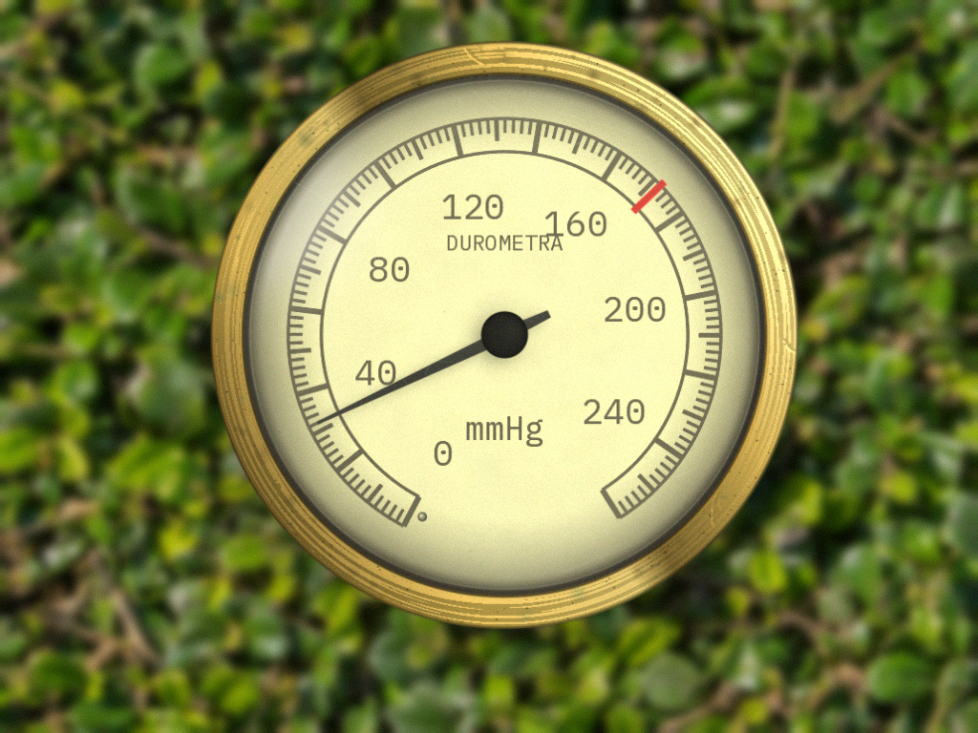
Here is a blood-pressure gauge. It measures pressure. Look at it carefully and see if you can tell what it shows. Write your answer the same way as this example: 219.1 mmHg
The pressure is 32 mmHg
